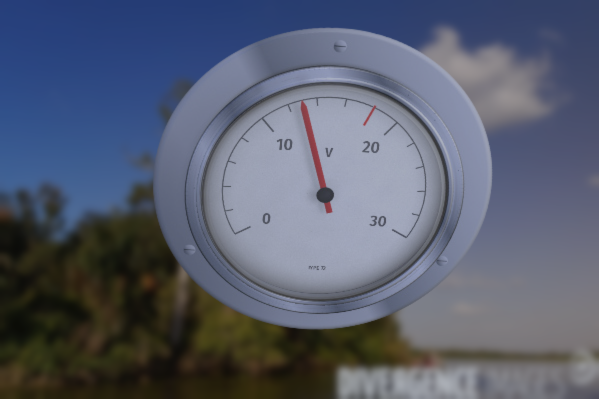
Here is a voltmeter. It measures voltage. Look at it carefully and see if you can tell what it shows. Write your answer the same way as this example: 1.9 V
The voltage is 13 V
